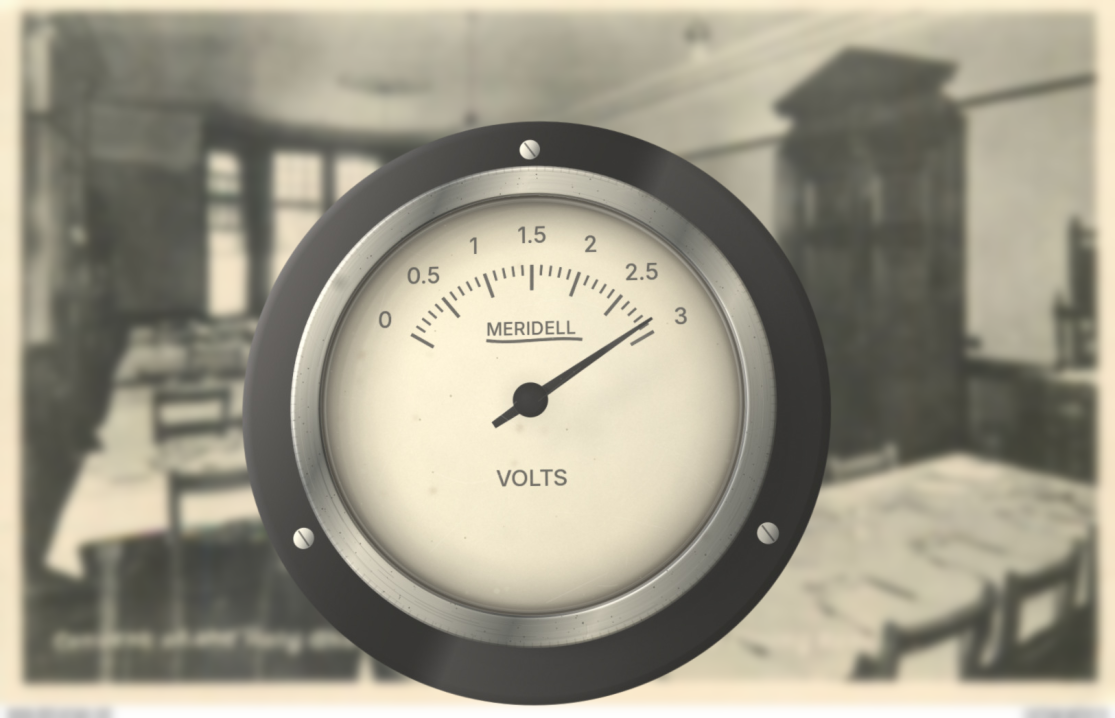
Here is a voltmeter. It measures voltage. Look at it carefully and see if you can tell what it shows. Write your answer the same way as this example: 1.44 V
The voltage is 2.9 V
